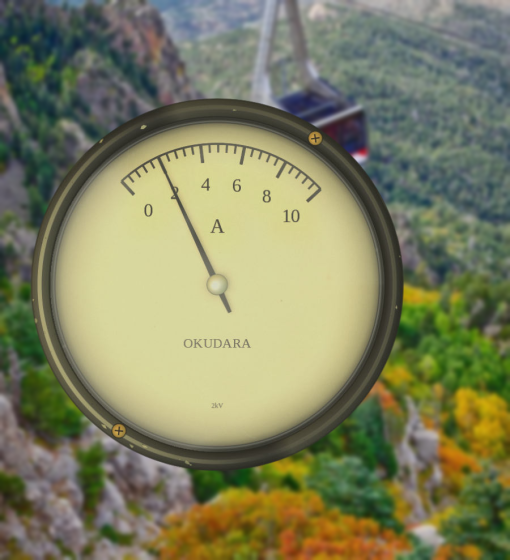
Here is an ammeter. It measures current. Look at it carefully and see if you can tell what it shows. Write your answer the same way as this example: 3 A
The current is 2 A
